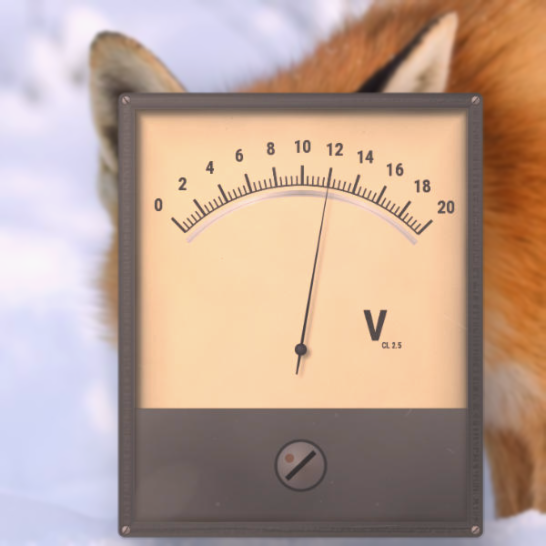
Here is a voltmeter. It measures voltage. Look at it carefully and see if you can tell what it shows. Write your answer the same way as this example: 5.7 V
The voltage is 12 V
